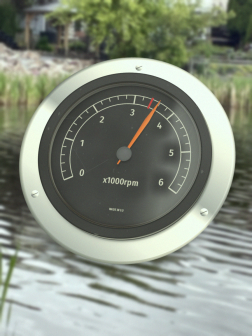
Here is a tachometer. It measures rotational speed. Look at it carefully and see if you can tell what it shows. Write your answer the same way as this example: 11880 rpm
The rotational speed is 3600 rpm
